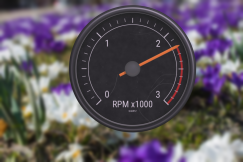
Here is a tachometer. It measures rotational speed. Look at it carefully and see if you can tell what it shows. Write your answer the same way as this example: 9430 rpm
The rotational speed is 2200 rpm
